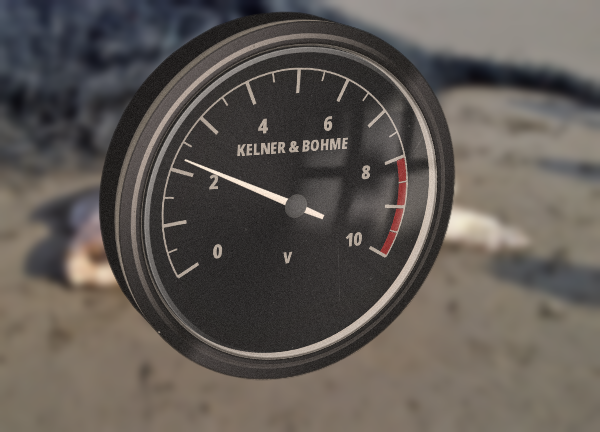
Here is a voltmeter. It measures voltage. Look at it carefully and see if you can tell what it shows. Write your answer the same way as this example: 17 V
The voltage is 2.25 V
